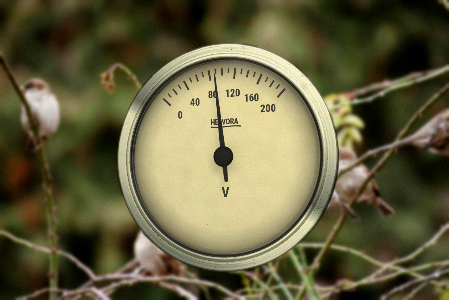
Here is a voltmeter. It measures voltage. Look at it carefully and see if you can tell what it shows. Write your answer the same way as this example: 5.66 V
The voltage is 90 V
